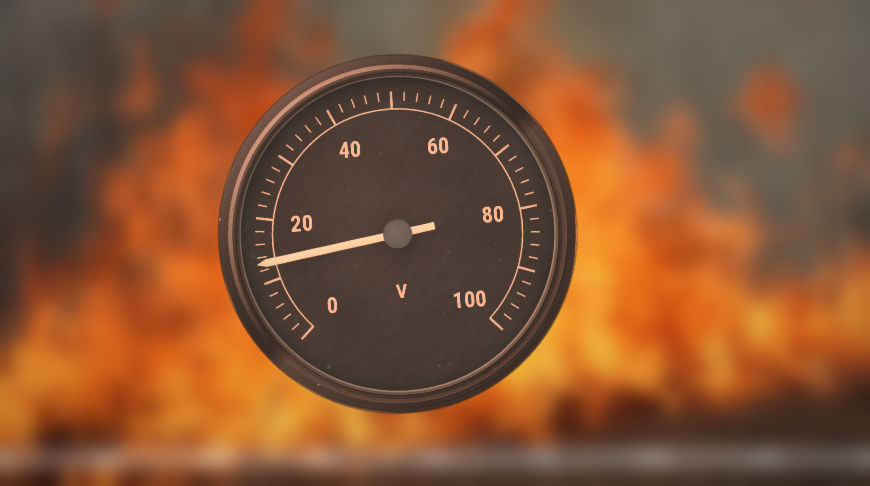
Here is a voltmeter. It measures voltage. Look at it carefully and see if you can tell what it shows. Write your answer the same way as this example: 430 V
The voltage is 13 V
